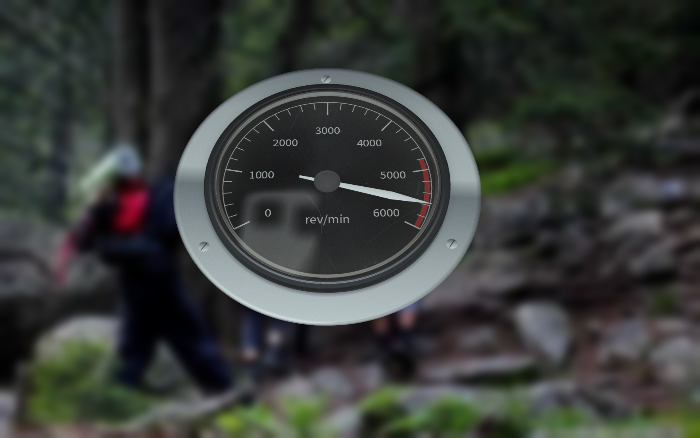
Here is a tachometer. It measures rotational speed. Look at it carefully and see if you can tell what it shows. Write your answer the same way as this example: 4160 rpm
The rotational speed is 5600 rpm
